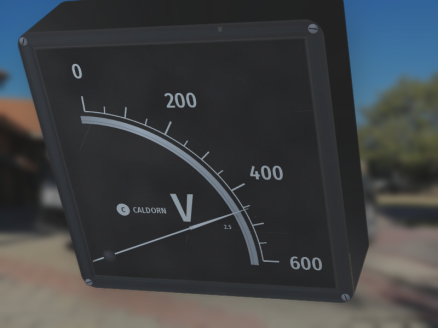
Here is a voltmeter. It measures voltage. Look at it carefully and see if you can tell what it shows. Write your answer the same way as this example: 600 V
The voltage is 450 V
